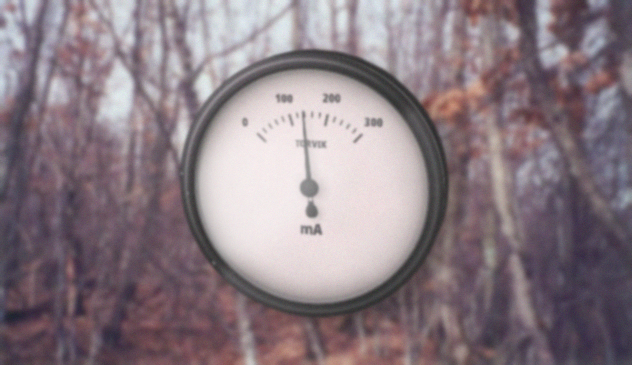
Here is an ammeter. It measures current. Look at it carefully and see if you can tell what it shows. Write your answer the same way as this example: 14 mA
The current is 140 mA
